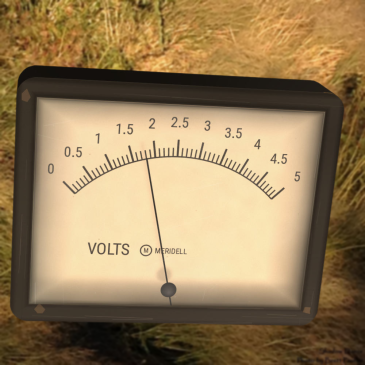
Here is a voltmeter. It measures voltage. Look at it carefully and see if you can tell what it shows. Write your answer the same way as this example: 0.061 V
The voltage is 1.8 V
